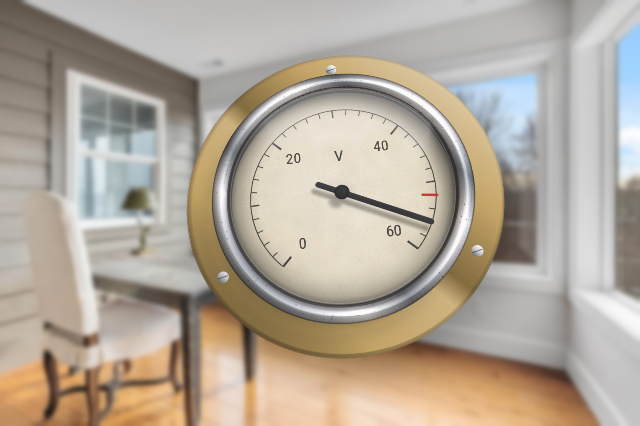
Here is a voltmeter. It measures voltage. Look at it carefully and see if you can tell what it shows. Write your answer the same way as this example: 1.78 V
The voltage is 56 V
